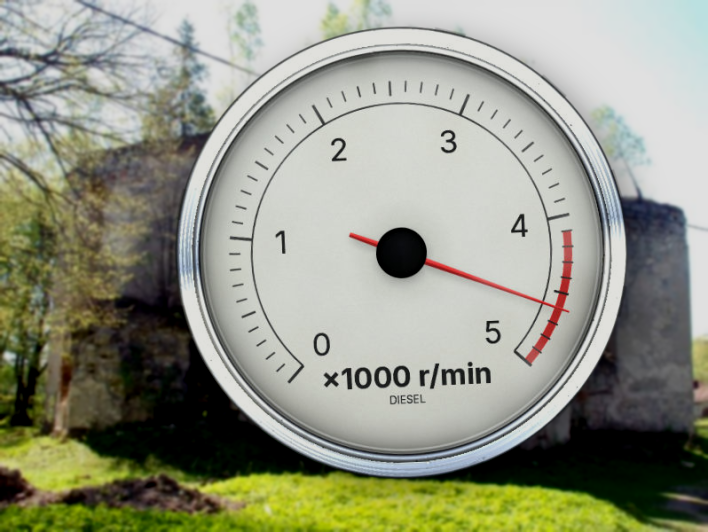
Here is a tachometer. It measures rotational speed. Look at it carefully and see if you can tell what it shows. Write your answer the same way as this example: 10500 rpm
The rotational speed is 4600 rpm
